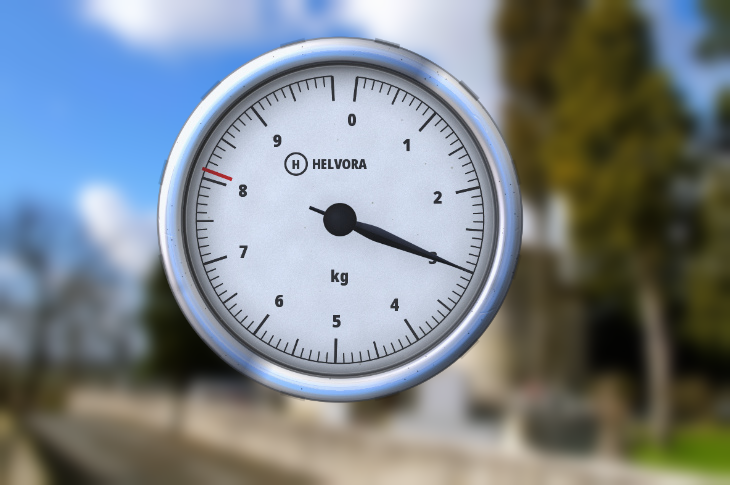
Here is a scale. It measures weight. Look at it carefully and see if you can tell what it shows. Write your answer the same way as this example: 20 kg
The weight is 3 kg
